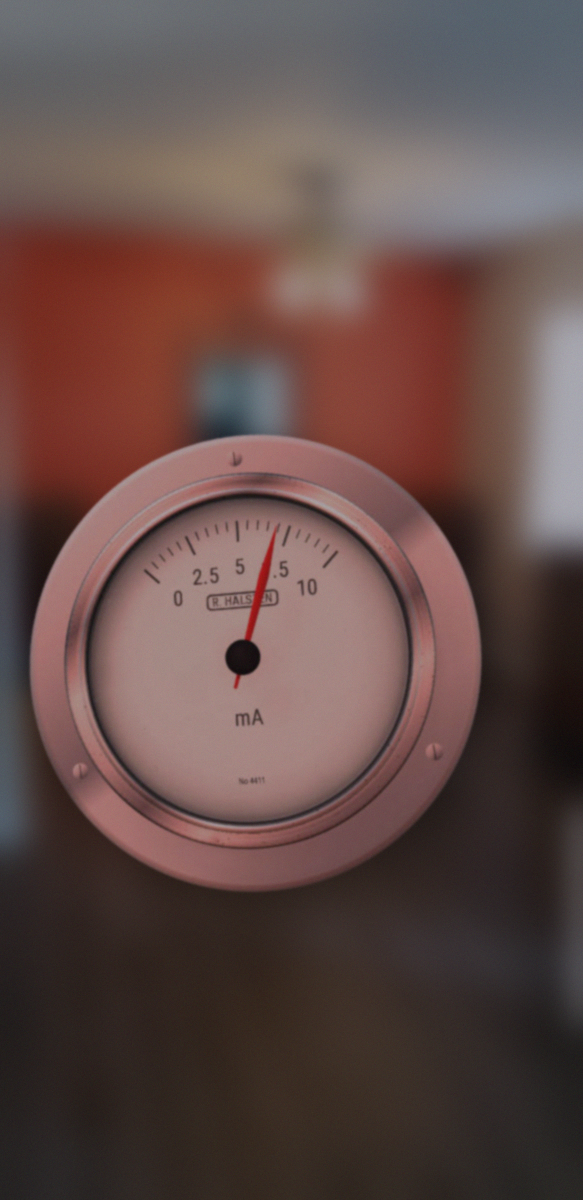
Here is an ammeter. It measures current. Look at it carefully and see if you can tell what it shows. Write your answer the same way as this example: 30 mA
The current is 7 mA
